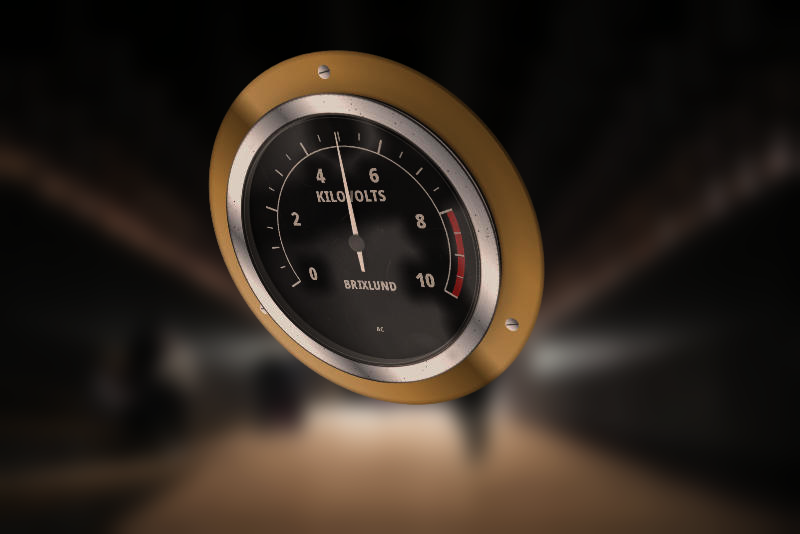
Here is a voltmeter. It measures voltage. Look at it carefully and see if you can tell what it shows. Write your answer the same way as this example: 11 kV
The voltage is 5 kV
